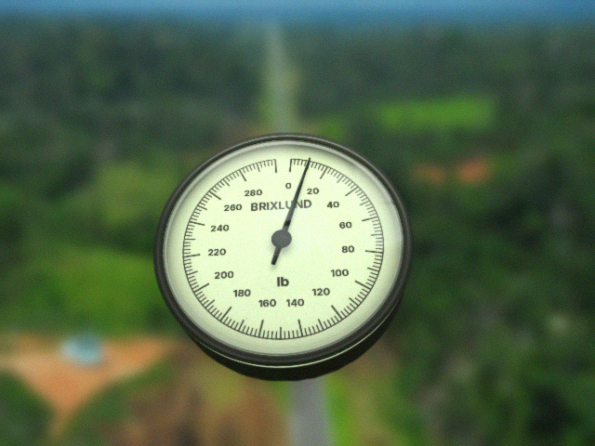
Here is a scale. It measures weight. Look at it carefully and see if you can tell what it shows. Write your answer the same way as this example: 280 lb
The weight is 10 lb
